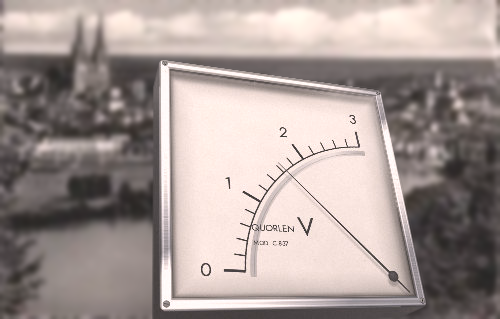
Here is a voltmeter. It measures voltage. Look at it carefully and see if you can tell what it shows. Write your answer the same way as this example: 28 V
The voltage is 1.6 V
